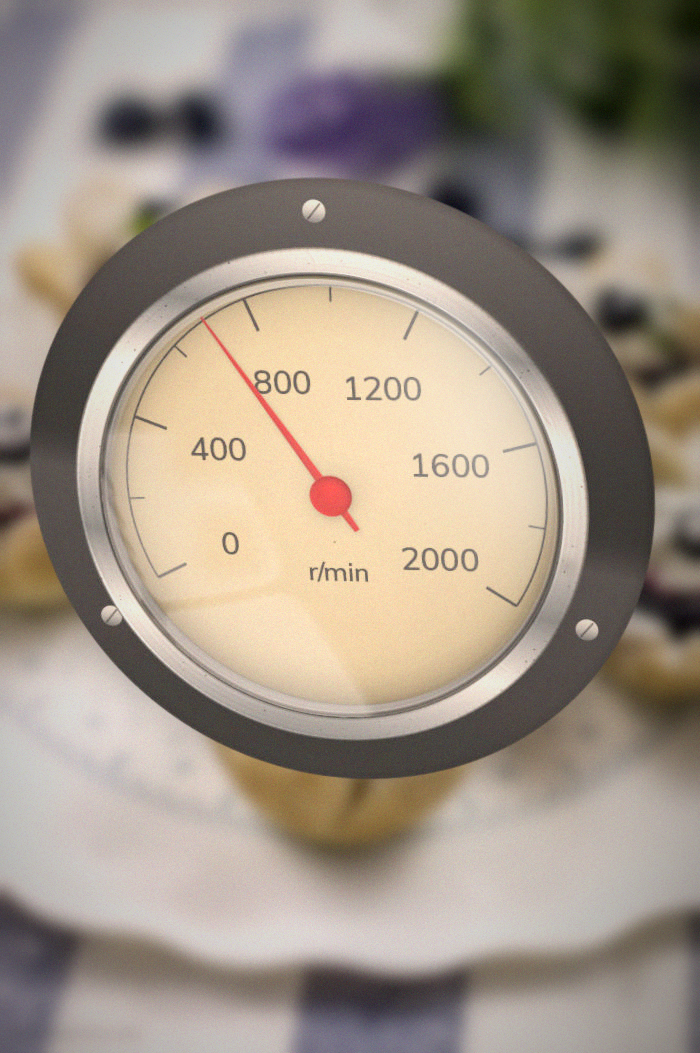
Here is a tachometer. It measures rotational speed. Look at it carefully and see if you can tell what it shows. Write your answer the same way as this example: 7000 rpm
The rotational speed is 700 rpm
